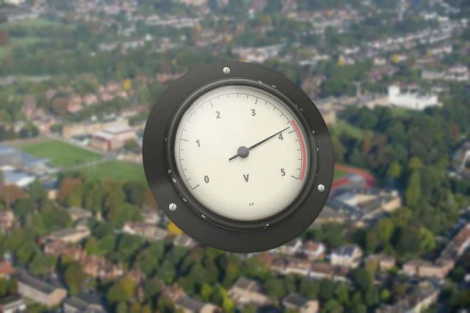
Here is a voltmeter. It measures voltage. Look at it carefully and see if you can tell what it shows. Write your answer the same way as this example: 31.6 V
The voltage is 3.9 V
